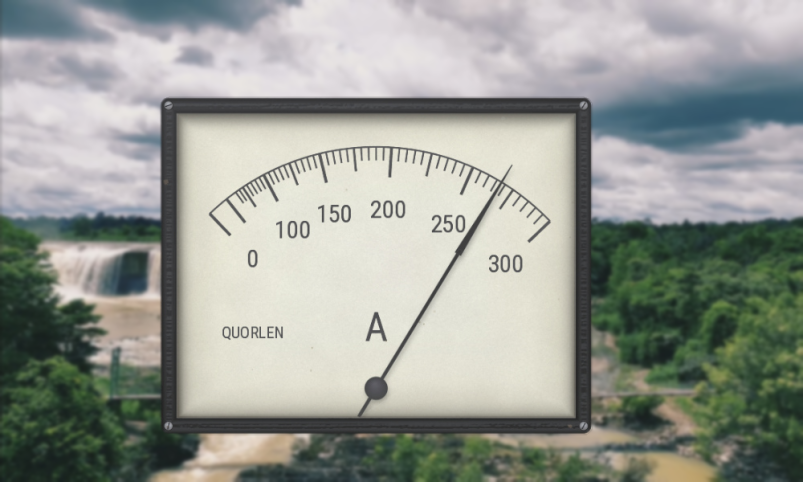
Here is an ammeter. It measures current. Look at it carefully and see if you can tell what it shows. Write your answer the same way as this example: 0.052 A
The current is 267.5 A
